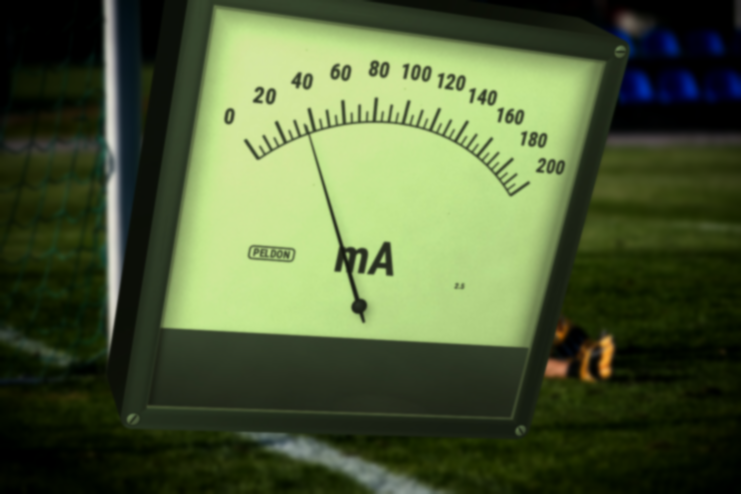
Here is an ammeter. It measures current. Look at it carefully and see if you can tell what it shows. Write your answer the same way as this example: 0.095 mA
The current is 35 mA
